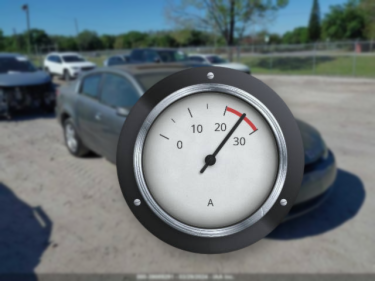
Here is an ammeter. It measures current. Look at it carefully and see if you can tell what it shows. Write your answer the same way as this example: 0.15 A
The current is 25 A
